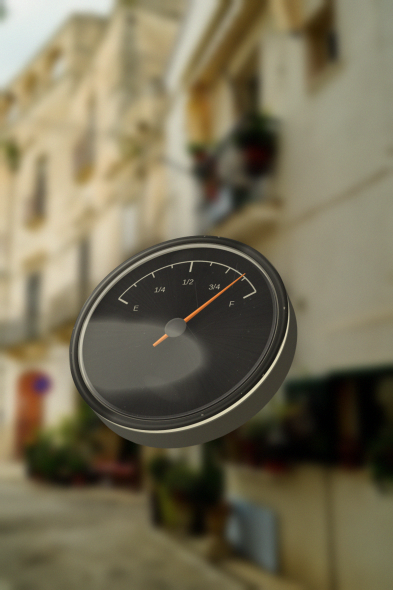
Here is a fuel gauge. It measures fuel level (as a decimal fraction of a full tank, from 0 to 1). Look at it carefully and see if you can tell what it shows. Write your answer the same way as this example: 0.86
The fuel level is 0.875
